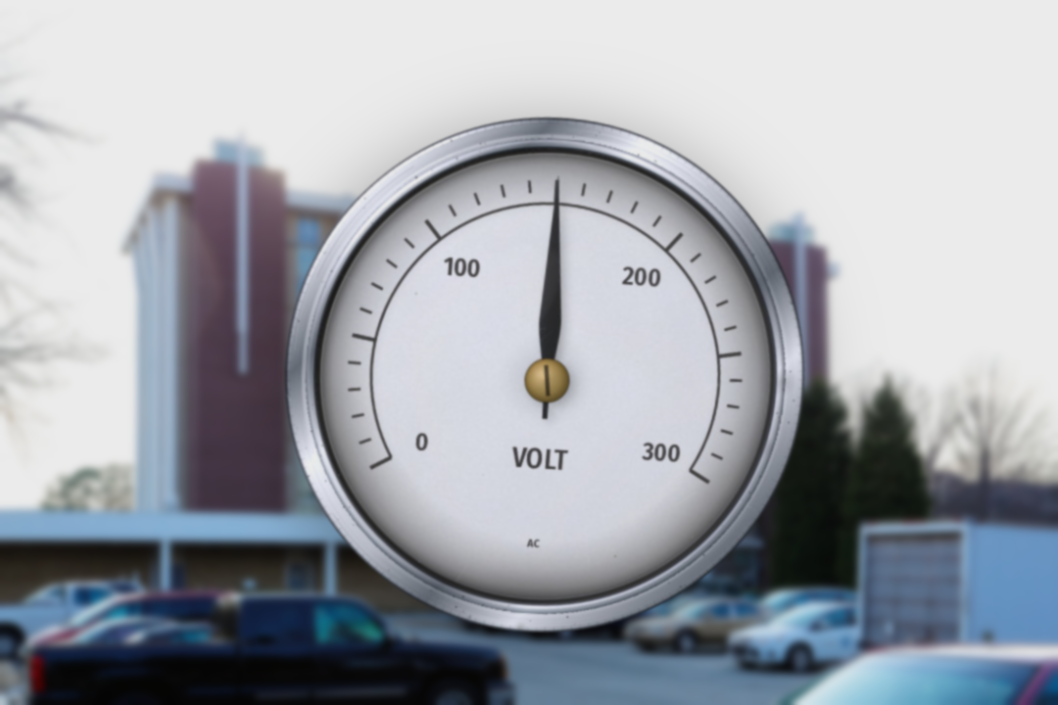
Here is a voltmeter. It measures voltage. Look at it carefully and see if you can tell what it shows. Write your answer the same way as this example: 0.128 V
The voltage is 150 V
